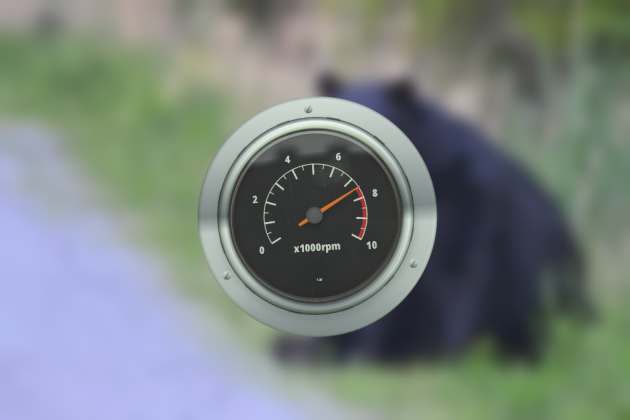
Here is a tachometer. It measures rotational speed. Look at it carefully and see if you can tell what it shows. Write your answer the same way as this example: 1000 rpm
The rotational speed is 7500 rpm
